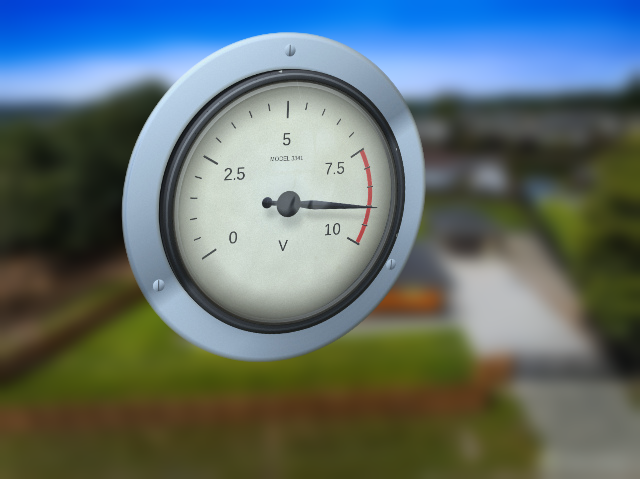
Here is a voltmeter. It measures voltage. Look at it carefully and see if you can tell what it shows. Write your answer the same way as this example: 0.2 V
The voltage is 9 V
